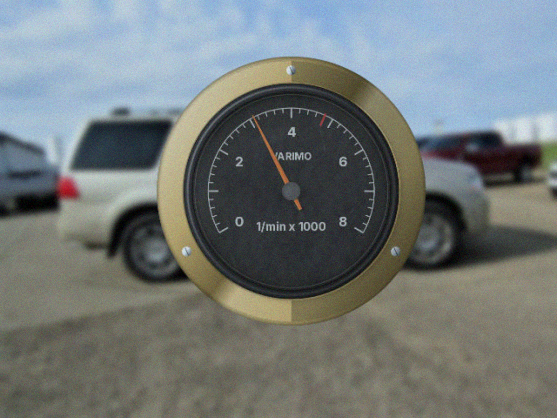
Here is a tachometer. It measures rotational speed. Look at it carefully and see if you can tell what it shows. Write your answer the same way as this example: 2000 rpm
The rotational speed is 3100 rpm
